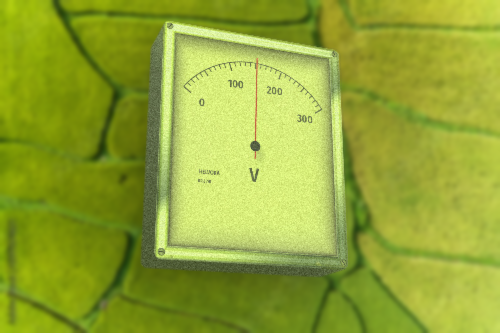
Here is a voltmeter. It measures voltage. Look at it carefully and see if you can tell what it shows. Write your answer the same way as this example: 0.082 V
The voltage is 150 V
